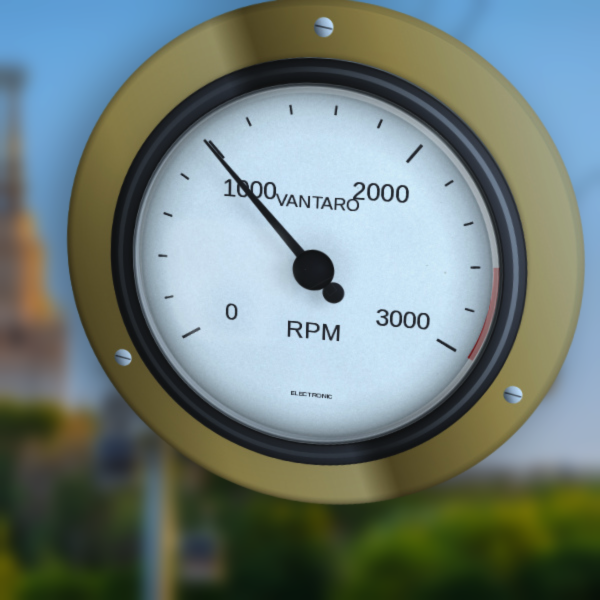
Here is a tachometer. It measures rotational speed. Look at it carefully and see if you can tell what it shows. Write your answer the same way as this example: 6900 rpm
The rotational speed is 1000 rpm
